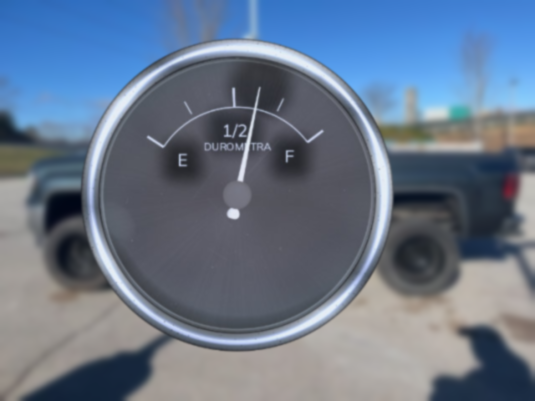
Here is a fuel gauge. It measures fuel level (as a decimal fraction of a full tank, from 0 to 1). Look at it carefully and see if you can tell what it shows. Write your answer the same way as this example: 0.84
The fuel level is 0.625
